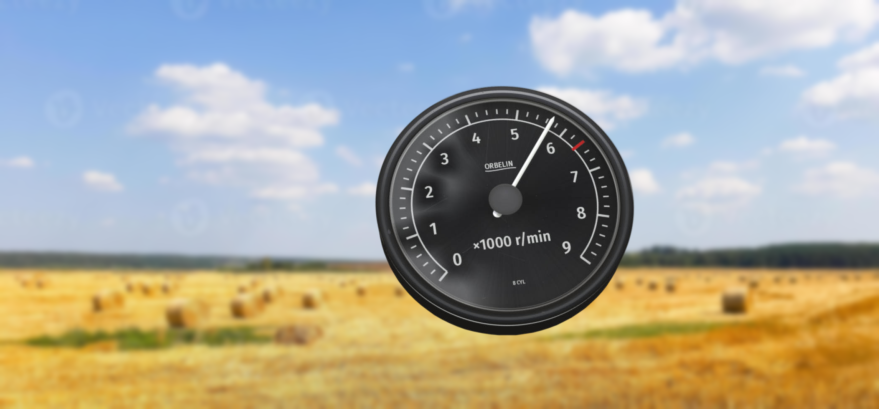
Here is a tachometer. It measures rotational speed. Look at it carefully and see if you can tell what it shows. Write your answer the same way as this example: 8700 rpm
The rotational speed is 5700 rpm
